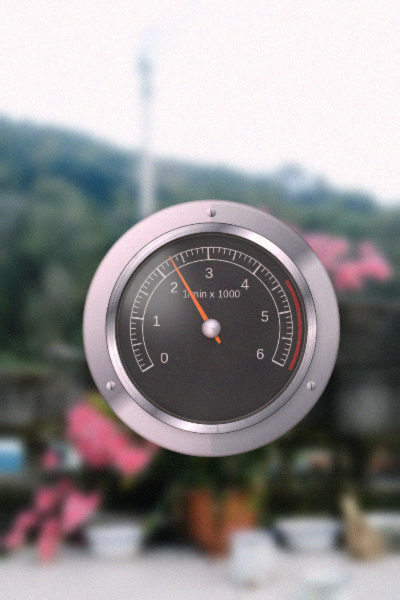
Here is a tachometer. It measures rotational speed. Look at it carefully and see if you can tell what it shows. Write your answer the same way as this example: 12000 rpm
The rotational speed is 2300 rpm
